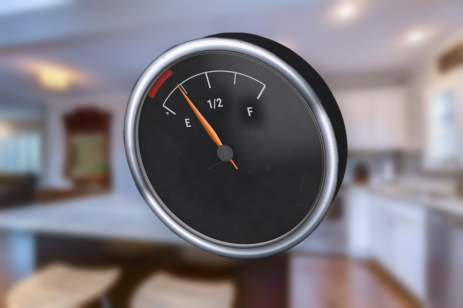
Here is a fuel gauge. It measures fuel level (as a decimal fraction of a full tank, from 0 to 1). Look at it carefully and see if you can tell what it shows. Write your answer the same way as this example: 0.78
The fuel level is 0.25
